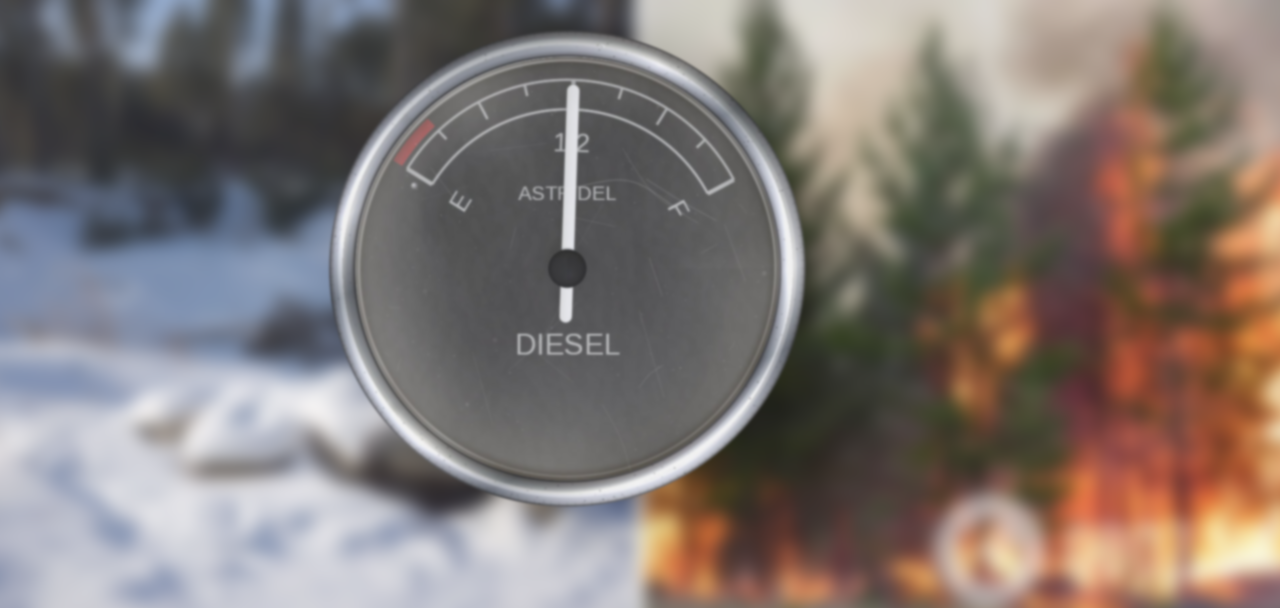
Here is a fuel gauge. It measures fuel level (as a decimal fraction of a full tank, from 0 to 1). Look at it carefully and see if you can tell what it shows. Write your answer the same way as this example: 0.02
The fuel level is 0.5
